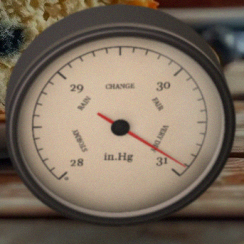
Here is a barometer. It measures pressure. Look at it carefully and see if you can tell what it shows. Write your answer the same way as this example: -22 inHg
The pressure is 30.9 inHg
